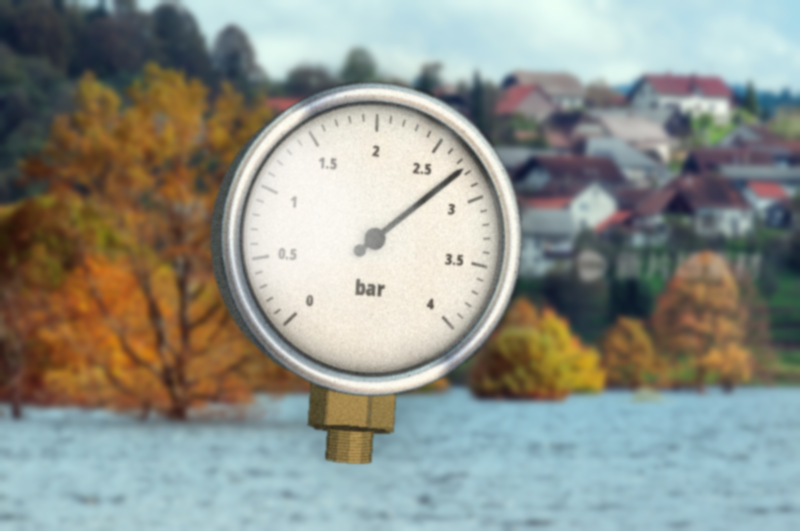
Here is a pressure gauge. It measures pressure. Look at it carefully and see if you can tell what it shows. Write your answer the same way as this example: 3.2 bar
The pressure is 2.75 bar
